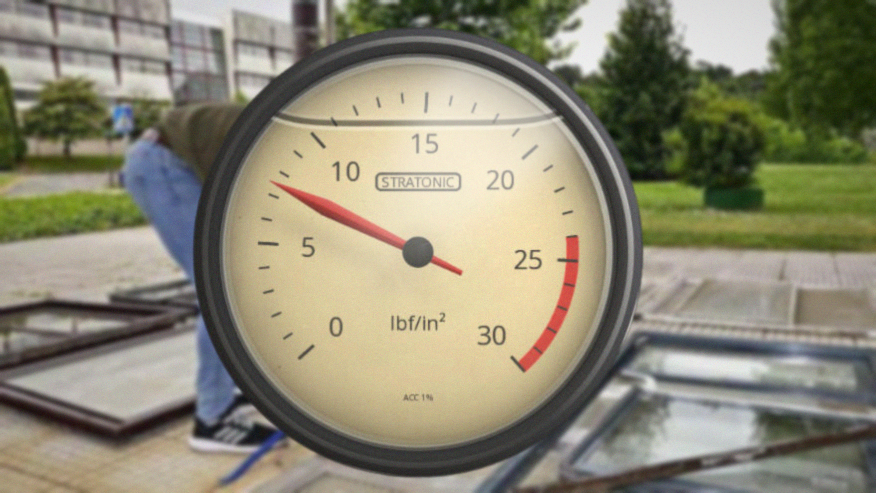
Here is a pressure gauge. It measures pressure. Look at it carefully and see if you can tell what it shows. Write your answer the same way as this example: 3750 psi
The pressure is 7.5 psi
